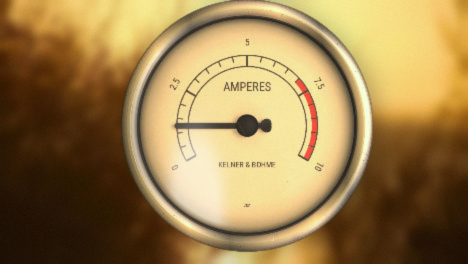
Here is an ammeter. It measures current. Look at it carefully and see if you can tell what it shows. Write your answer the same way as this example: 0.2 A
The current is 1.25 A
